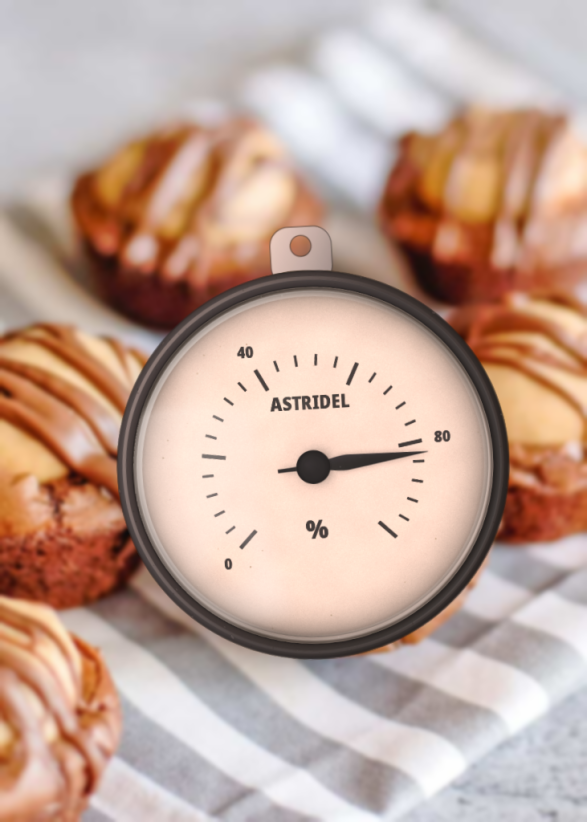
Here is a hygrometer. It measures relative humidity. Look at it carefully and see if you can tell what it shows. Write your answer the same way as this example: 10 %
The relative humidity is 82 %
